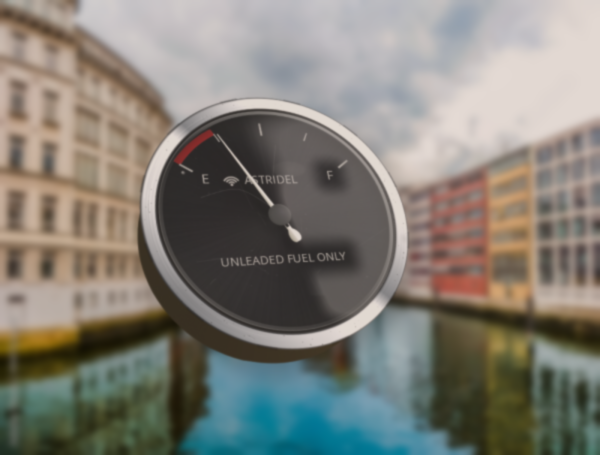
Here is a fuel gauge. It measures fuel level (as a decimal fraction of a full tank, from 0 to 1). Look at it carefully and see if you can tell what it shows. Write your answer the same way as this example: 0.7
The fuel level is 0.25
